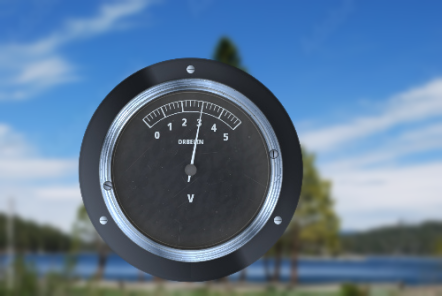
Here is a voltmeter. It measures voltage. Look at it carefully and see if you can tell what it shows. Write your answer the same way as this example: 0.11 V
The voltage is 3 V
